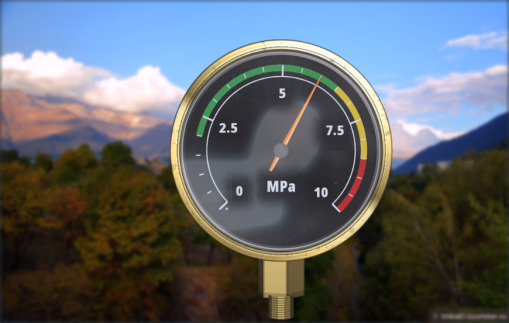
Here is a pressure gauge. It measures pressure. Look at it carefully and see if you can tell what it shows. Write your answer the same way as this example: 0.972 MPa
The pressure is 6 MPa
